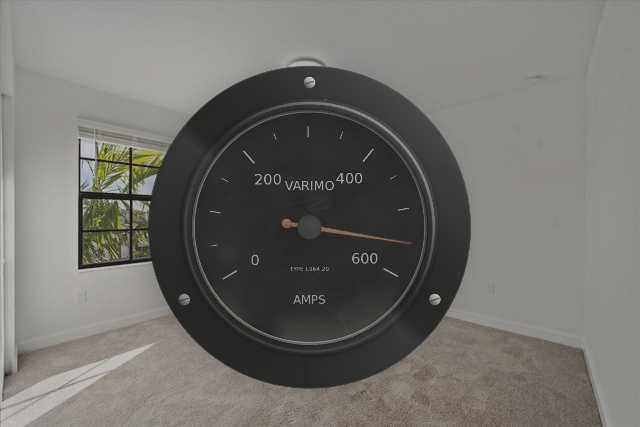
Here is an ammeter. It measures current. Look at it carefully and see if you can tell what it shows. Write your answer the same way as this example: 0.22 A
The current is 550 A
